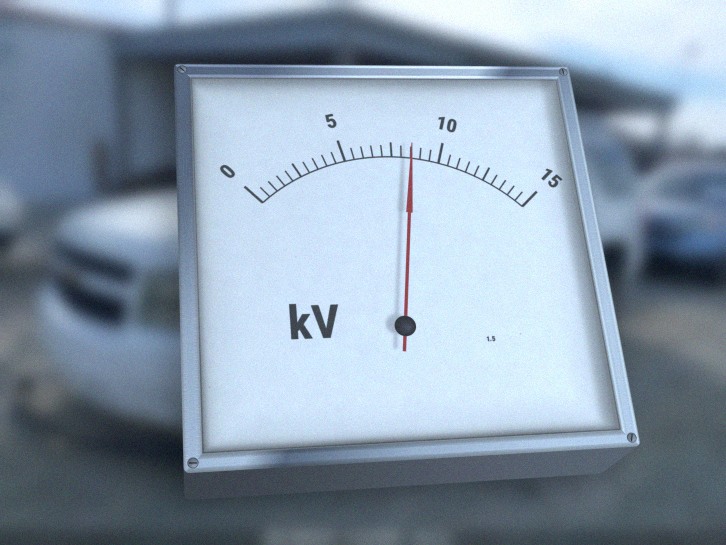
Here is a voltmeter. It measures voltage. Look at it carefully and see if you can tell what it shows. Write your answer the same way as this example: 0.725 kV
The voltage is 8.5 kV
